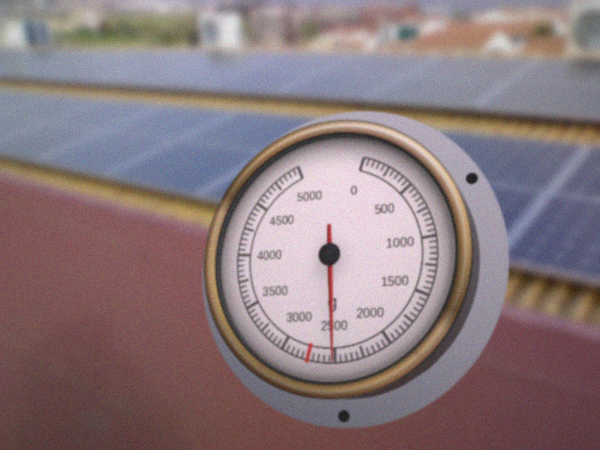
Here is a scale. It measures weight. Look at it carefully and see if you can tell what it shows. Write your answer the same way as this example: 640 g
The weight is 2500 g
